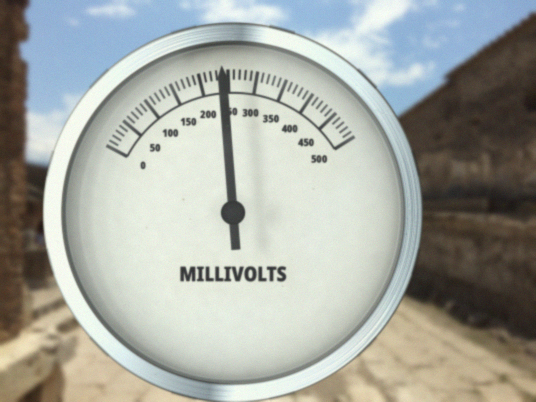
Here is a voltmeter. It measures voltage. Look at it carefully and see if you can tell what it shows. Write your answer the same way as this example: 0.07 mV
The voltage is 240 mV
